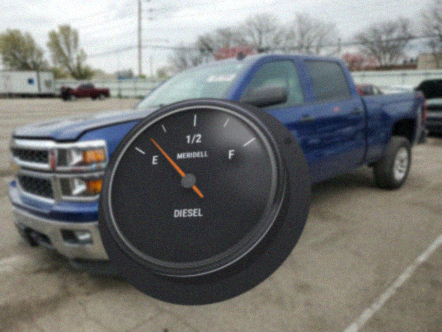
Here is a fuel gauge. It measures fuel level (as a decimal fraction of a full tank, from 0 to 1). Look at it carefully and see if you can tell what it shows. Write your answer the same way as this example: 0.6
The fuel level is 0.125
